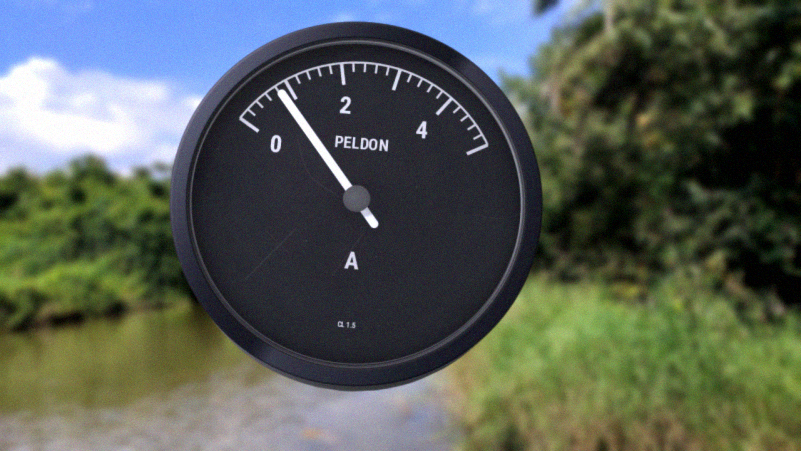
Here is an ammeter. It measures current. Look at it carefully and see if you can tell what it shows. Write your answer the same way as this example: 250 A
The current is 0.8 A
